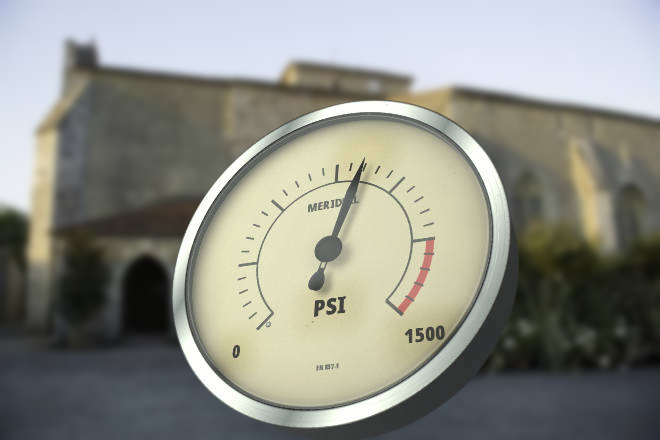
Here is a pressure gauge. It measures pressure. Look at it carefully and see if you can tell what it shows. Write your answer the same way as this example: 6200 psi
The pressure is 850 psi
